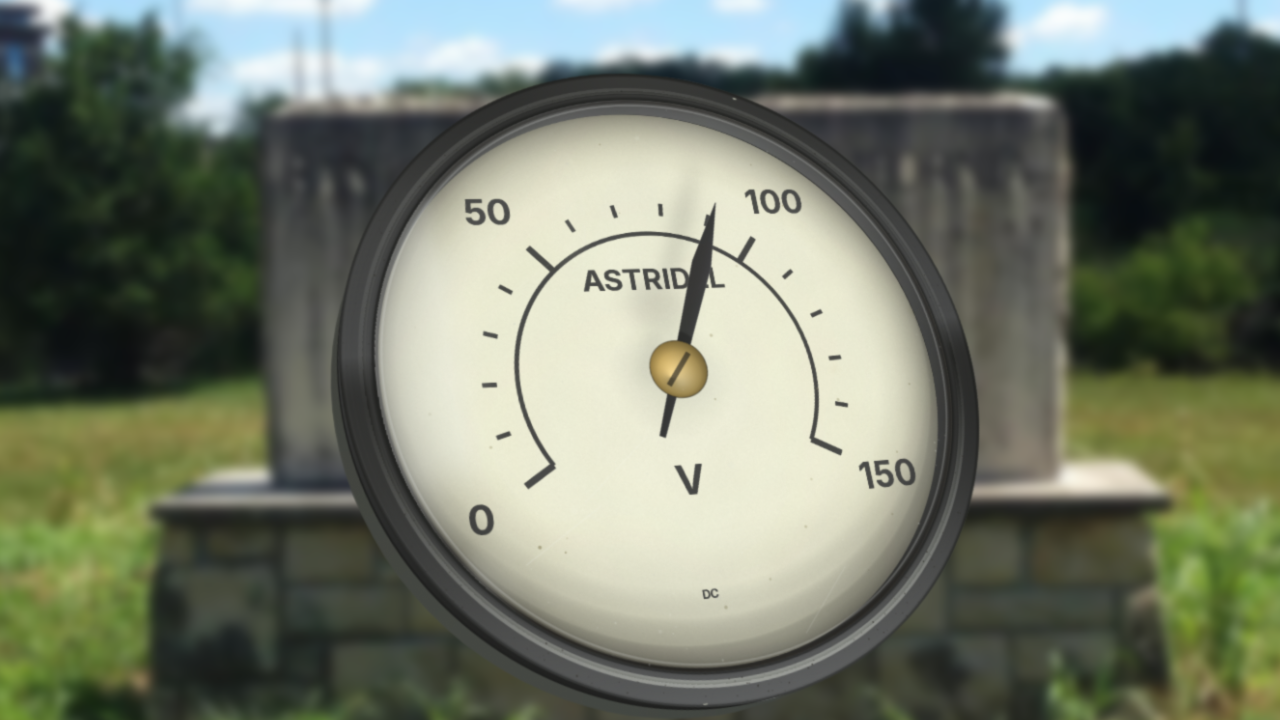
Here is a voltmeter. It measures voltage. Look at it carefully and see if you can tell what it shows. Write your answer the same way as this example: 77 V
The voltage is 90 V
